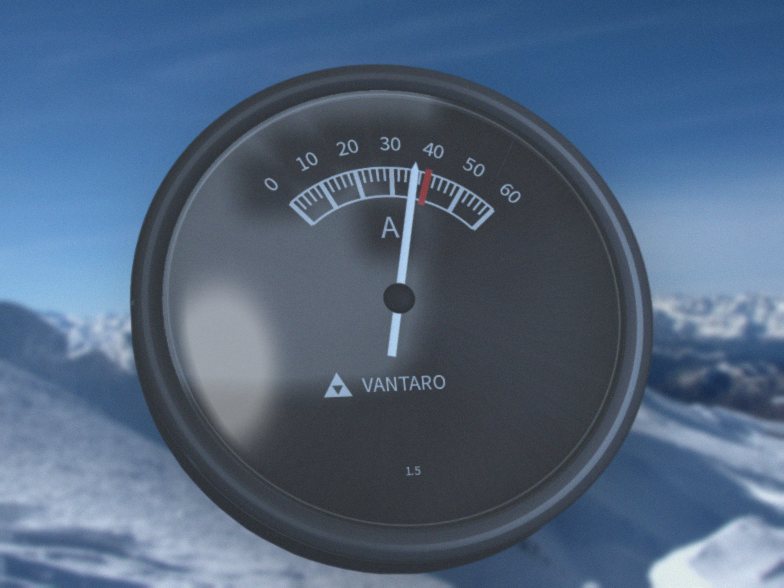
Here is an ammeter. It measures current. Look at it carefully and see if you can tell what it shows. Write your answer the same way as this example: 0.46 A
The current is 36 A
